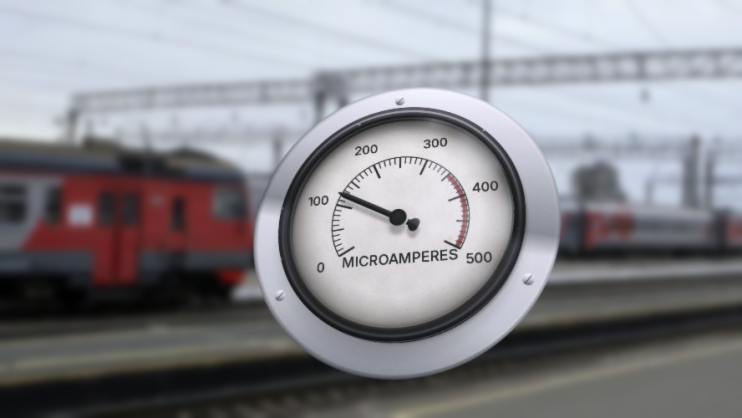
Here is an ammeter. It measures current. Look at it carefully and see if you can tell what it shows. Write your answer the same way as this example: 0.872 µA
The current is 120 µA
